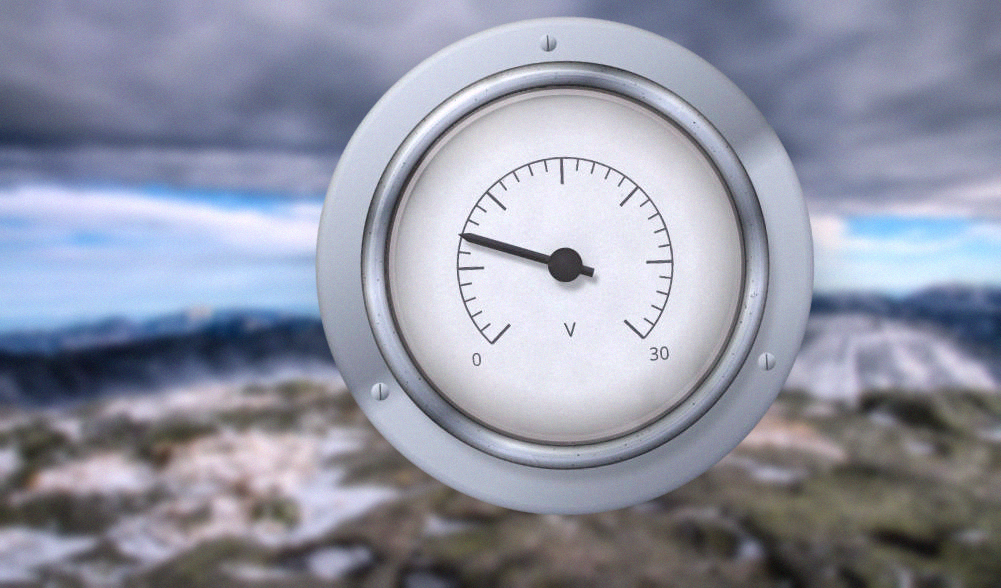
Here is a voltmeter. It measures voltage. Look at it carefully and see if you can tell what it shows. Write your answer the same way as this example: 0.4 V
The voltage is 7 V
